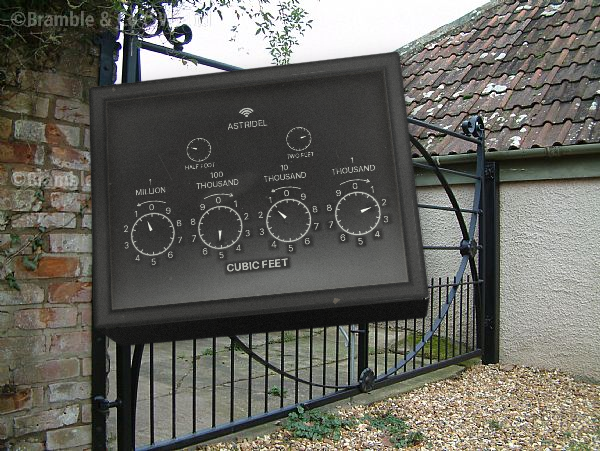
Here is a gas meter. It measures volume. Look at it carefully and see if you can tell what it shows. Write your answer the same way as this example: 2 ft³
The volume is 51200 ft³
